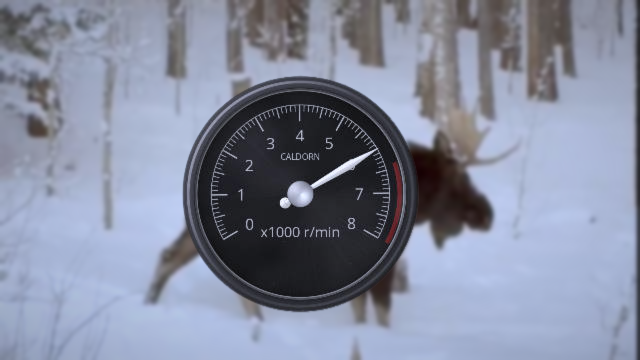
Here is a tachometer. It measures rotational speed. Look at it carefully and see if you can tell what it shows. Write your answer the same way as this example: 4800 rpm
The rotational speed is 6000 rpm
